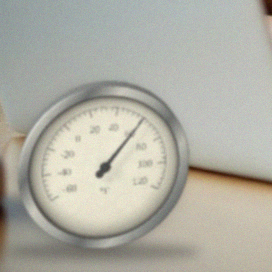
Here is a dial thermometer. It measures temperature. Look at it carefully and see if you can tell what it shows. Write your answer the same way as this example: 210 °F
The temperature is 60 °F
